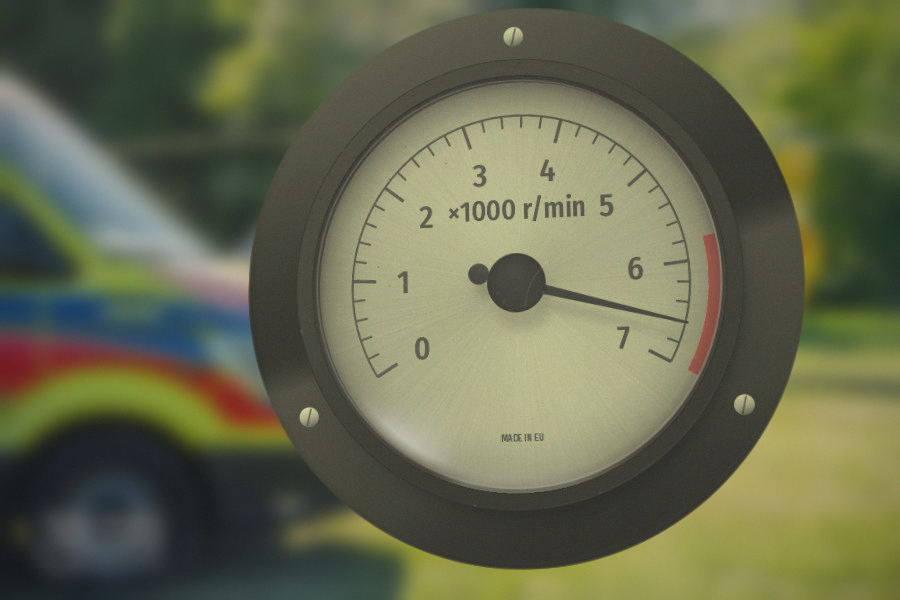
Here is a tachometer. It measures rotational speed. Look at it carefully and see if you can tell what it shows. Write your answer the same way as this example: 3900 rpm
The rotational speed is 6600 rpm
